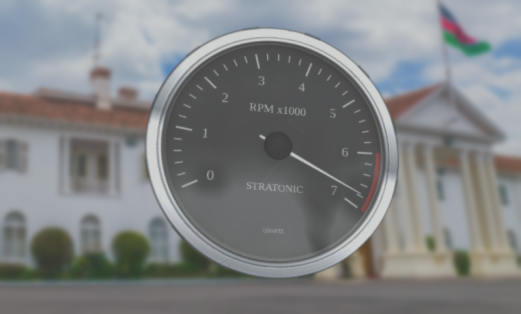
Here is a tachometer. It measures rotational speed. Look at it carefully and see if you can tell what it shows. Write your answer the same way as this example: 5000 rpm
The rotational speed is 6800 rpm
